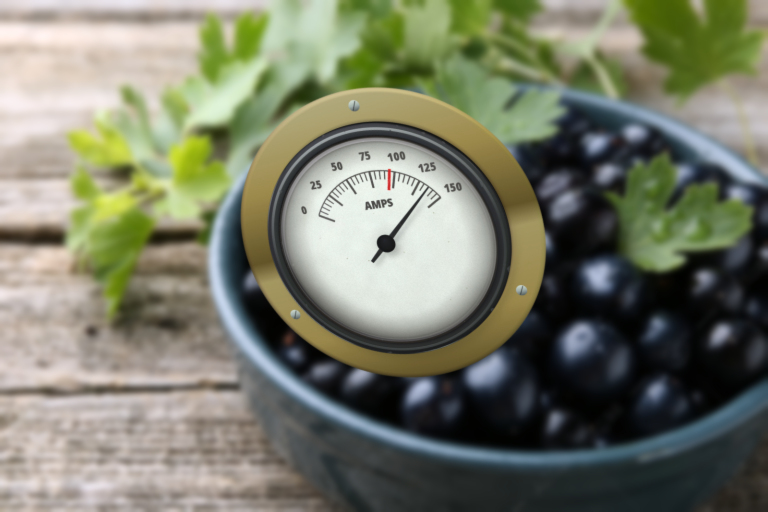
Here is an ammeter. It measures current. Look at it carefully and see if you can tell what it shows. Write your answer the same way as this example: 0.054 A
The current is 135 A
